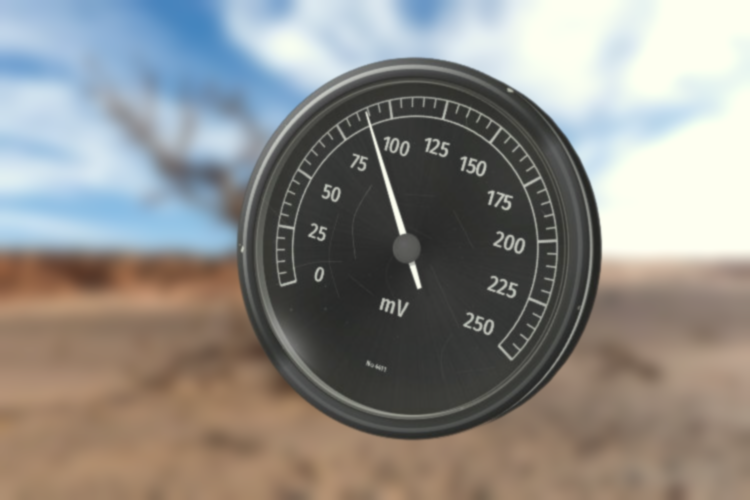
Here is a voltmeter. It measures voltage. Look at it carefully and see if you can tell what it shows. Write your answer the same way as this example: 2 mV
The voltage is 90 mV
